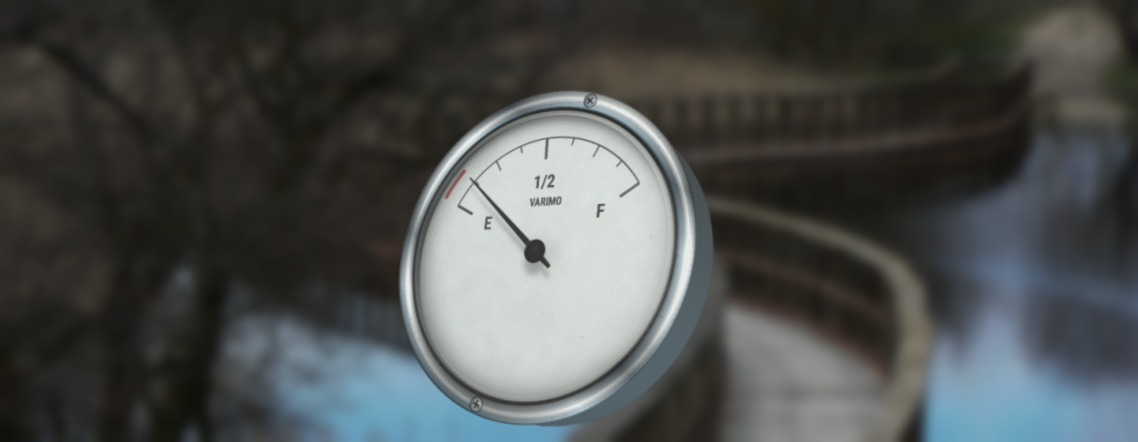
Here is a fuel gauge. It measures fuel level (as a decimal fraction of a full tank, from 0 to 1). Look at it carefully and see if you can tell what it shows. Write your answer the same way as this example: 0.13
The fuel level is 0.125
